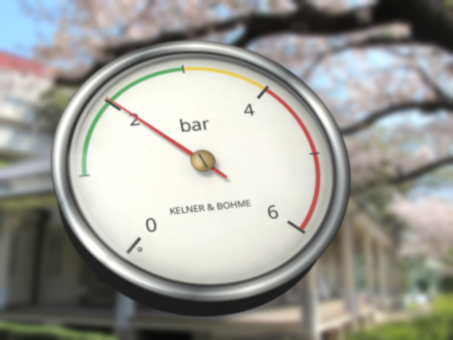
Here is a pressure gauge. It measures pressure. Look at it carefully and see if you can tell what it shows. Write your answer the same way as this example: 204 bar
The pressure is 2 bar
